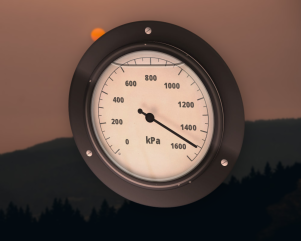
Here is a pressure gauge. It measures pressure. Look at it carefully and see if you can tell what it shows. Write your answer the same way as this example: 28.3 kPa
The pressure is 1500 kPa
